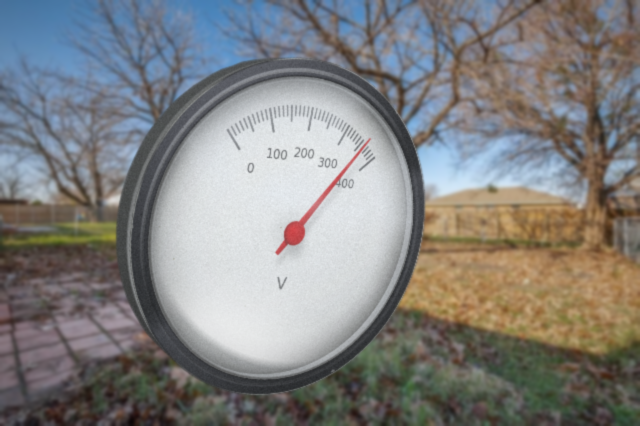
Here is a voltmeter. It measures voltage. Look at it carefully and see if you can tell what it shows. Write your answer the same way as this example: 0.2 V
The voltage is 350 V
